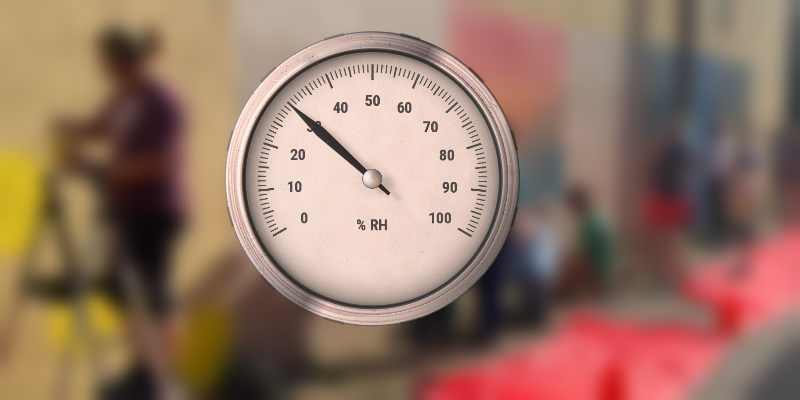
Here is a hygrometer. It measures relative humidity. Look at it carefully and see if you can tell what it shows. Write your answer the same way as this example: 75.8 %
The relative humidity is 30 %
